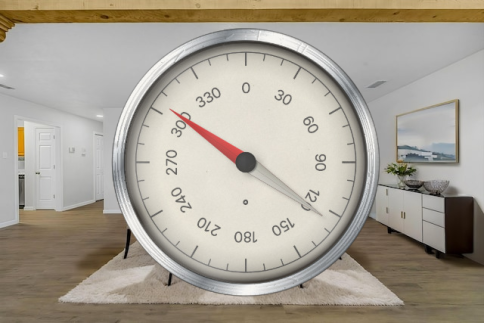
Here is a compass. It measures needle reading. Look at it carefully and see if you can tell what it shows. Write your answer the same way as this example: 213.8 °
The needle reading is 305 °
